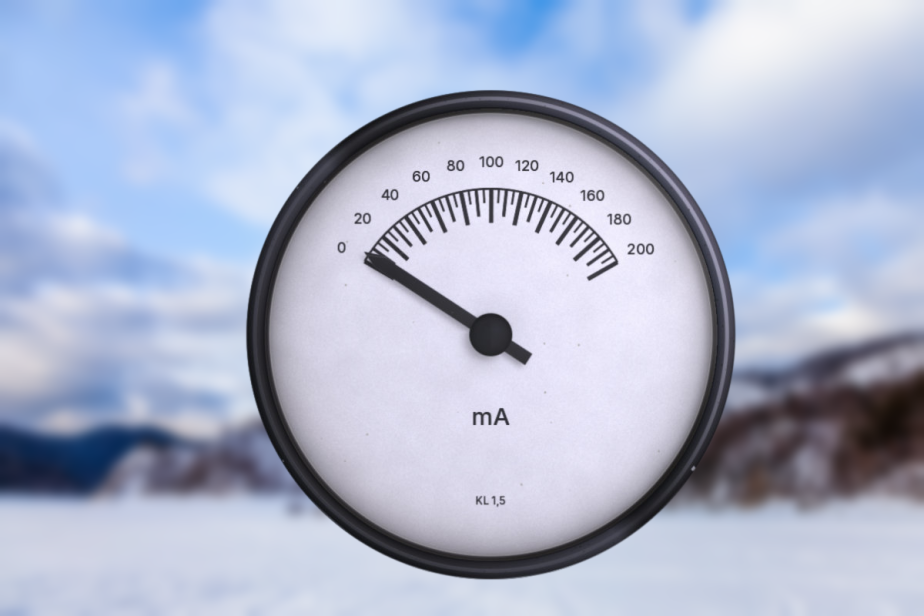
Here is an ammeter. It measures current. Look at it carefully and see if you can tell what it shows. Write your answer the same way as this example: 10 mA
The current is 5 mA
